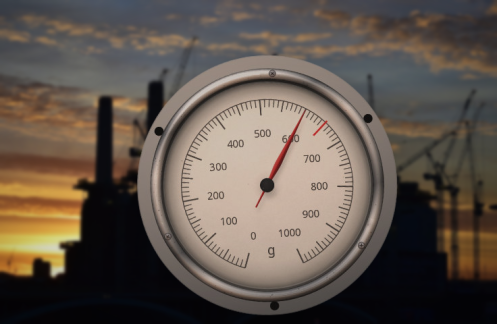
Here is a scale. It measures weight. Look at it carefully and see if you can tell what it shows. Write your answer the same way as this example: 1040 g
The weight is 600 g
